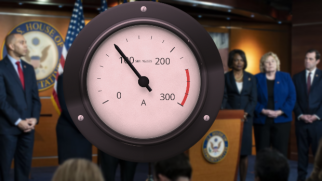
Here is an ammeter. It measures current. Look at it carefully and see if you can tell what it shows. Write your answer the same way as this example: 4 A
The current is 100 A
